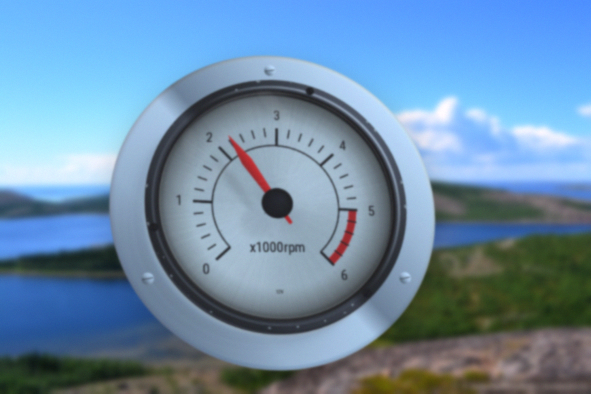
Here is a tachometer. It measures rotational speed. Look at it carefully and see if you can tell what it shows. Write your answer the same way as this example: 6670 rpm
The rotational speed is 2200 rpm
